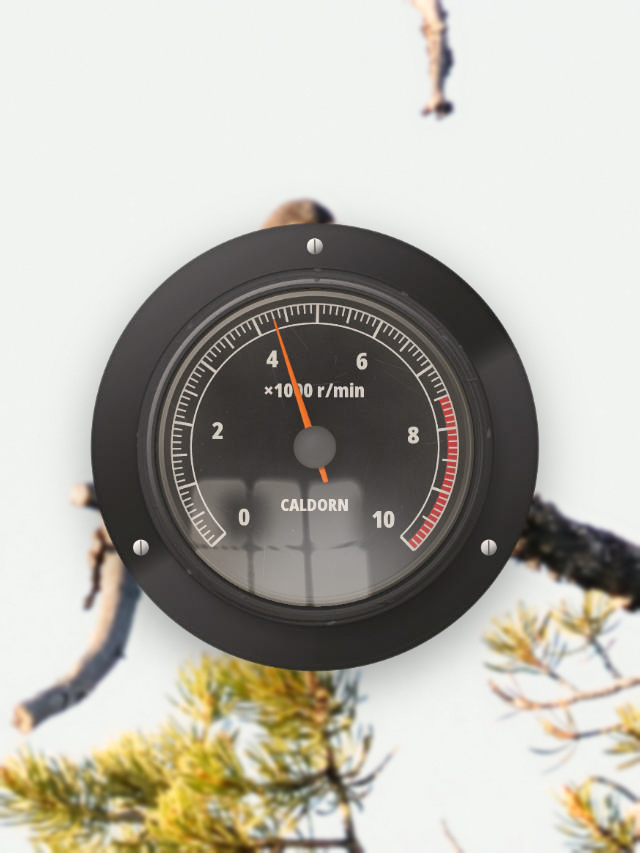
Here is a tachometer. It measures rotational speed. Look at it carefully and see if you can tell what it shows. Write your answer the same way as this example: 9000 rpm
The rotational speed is 4300 rpm
